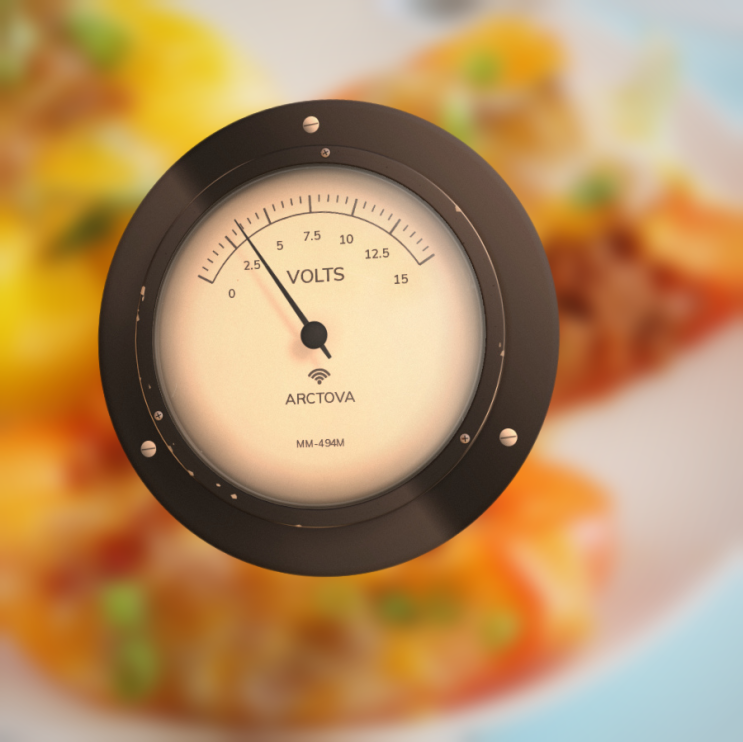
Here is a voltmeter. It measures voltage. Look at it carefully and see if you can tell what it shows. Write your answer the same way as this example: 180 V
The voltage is 3.5 V
